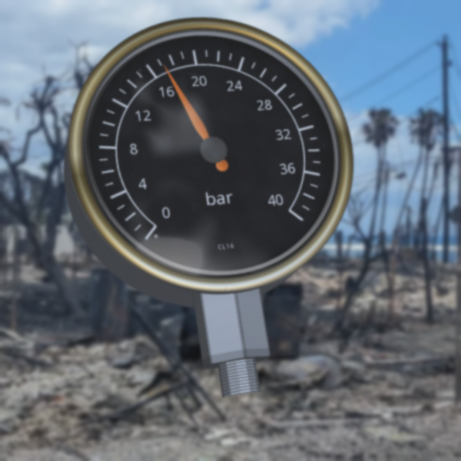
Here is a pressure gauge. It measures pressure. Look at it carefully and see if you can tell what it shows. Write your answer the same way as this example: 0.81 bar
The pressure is 17 bar
